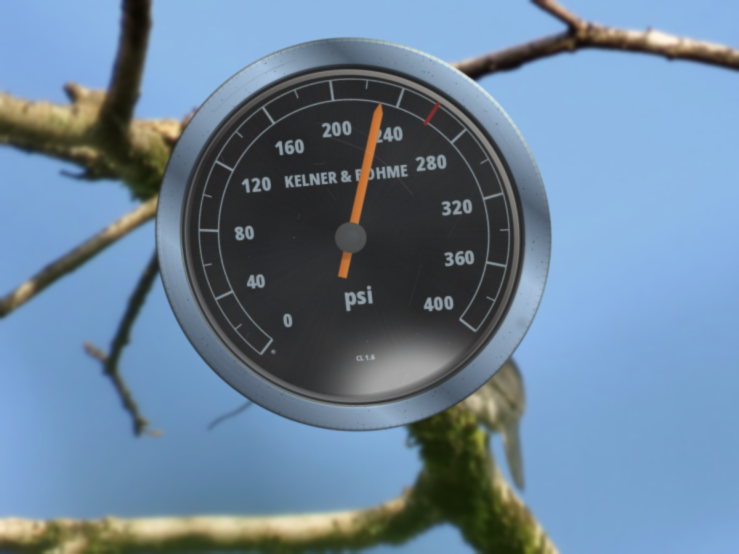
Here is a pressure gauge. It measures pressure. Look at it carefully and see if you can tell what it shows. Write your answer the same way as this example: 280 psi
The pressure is 230 psi
